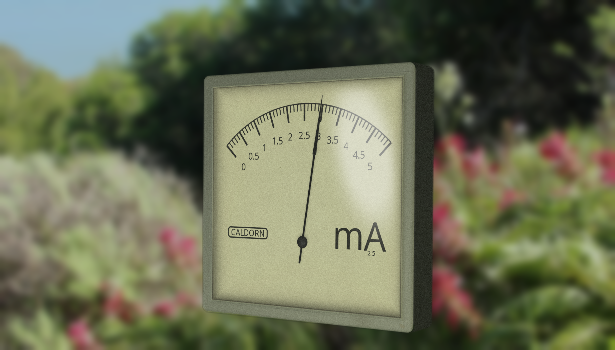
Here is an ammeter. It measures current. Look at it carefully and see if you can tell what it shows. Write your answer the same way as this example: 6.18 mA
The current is 3 mA
